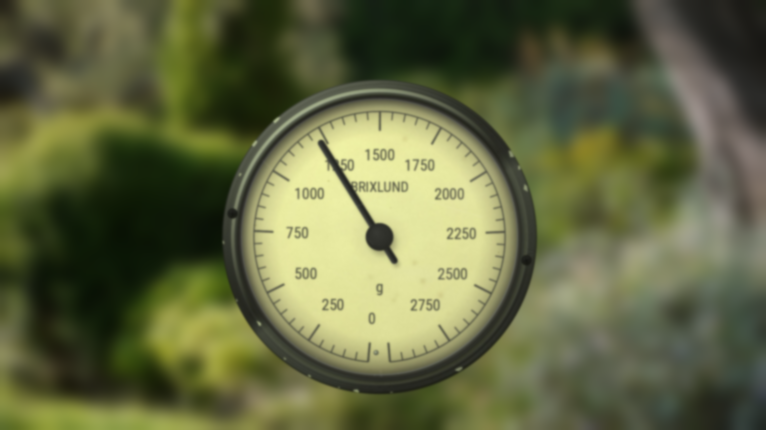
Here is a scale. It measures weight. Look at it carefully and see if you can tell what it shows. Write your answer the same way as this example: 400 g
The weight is 1225 g
